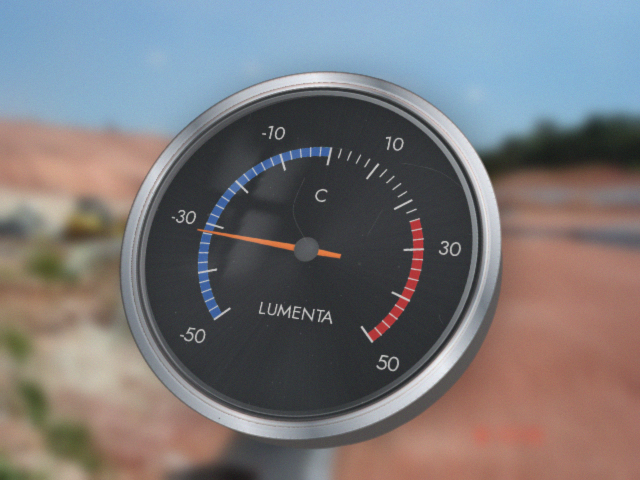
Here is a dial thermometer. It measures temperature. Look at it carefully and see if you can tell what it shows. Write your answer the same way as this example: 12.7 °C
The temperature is -32 °C
